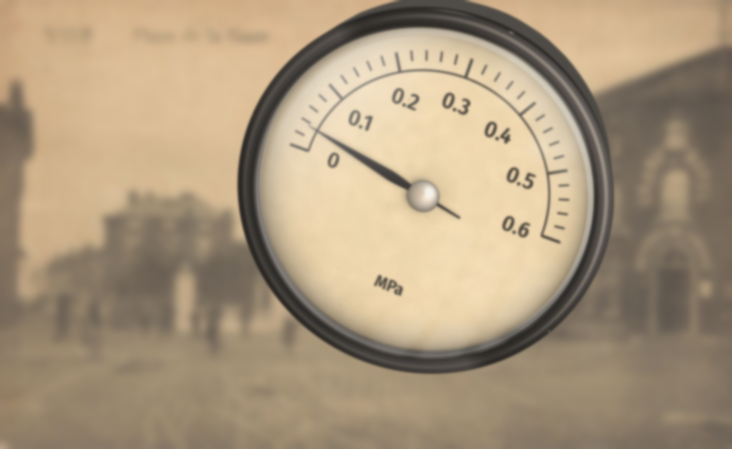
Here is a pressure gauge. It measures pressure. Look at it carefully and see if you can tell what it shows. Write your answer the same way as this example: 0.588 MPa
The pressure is 0.04 MPa
